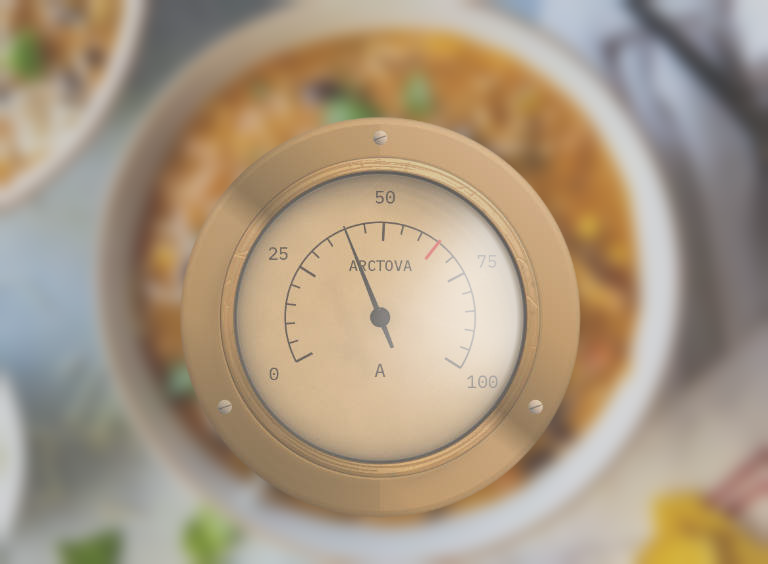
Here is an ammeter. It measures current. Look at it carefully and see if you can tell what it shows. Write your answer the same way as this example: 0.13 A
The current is 40 A
